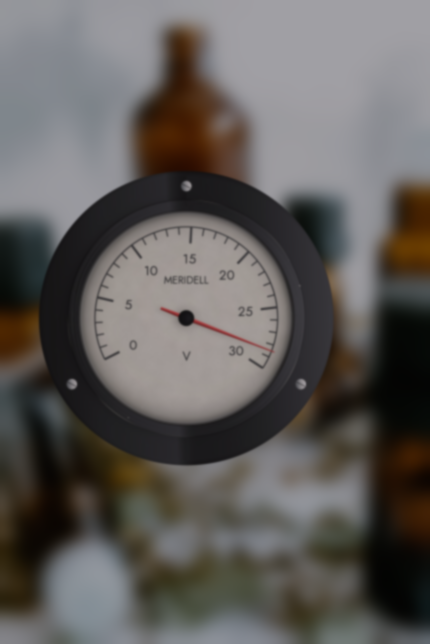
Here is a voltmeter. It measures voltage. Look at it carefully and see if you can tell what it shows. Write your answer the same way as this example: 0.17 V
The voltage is 28.5 V
